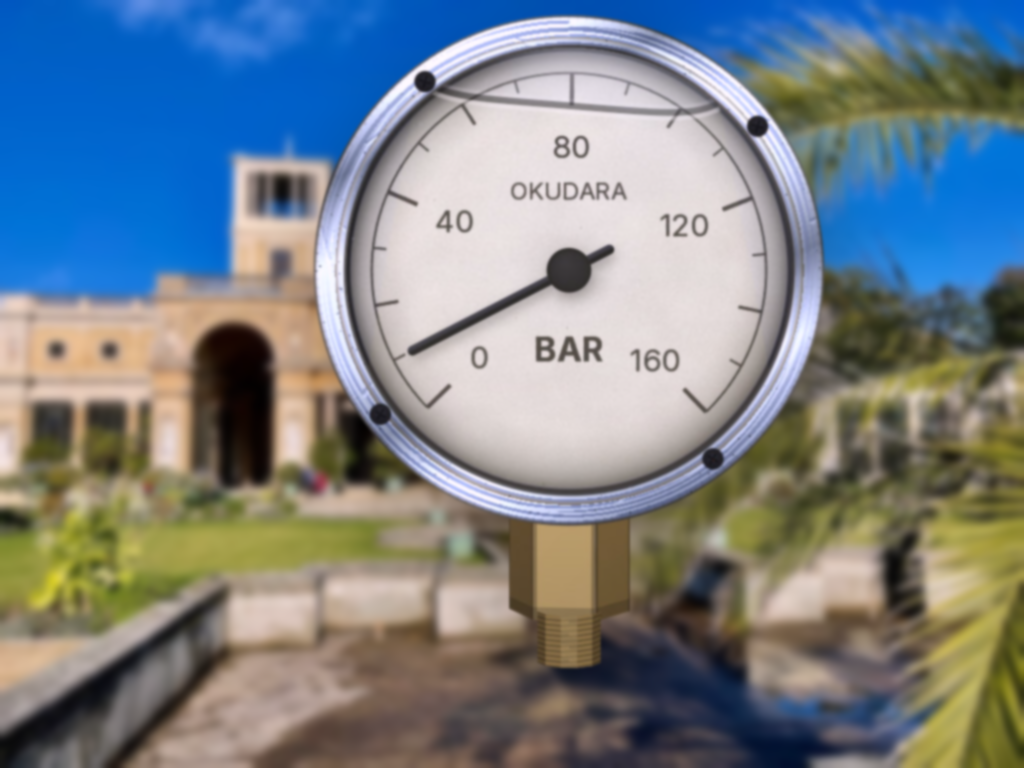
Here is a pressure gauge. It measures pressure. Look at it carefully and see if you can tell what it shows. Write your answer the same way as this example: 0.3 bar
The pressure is 10 bar
